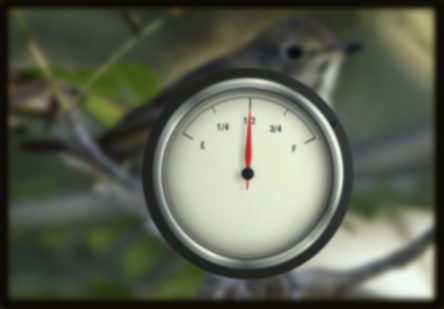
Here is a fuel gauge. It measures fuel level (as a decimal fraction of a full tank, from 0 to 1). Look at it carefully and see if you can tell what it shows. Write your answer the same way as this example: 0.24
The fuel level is 0.5
